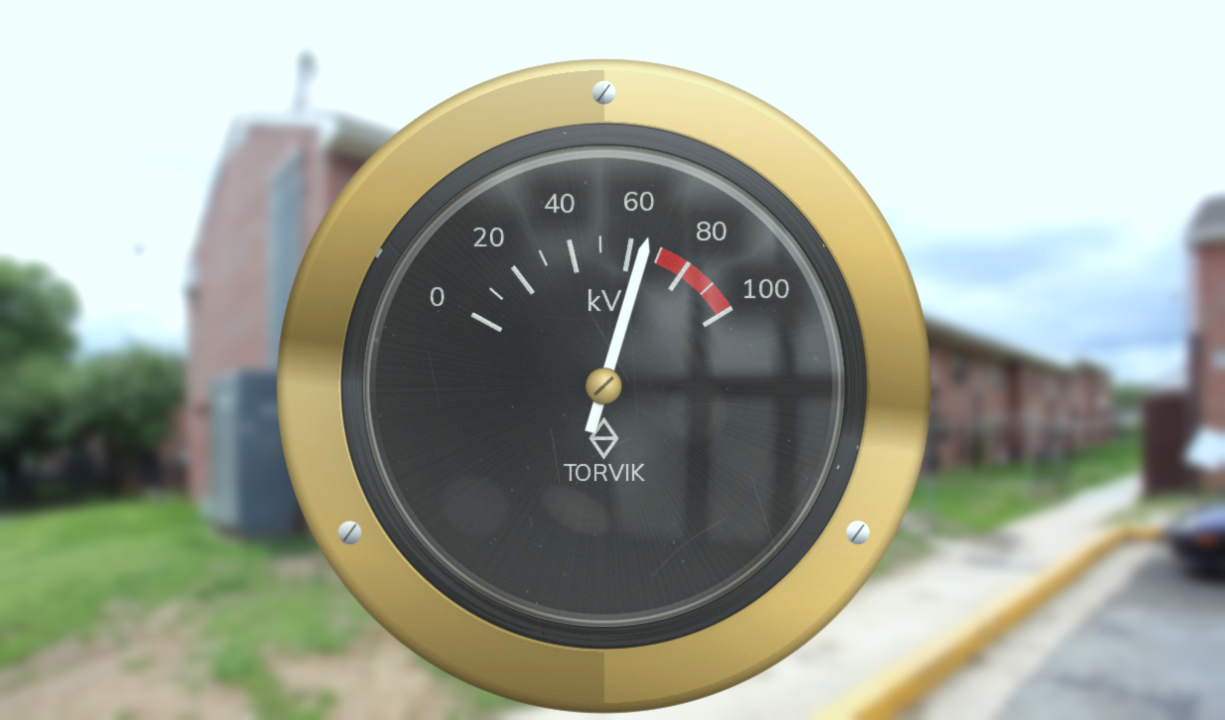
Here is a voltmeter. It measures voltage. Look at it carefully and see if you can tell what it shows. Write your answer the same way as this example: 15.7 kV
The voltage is 65 kV
